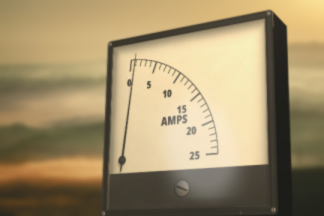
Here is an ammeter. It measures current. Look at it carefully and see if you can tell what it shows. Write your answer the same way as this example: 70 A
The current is 1 A
